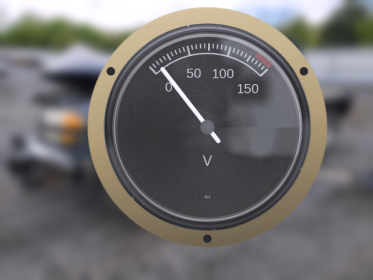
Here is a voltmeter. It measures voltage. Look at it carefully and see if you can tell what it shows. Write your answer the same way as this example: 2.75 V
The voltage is 10 V
